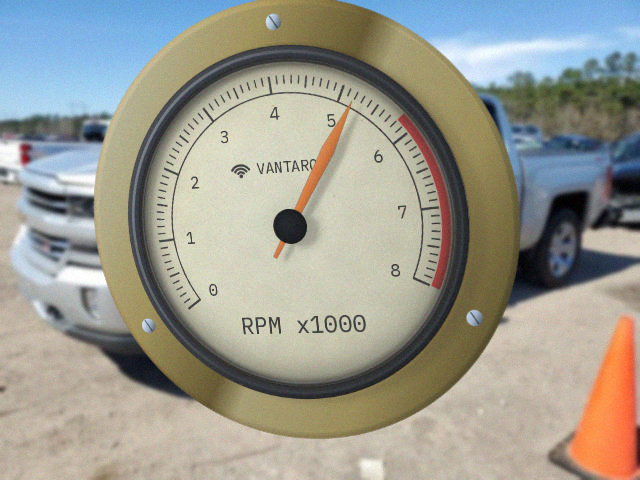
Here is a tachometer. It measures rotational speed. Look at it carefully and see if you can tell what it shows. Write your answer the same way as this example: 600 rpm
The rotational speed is 5200 rpm
